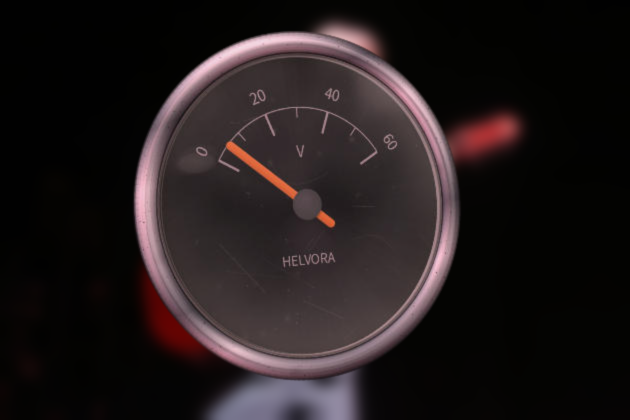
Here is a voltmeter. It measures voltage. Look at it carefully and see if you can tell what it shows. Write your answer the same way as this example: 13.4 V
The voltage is 5 V
